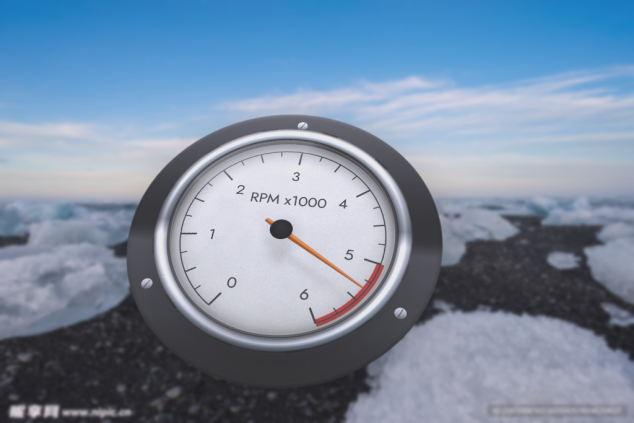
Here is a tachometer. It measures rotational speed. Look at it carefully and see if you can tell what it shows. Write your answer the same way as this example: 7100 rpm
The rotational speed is 5375 rpm
